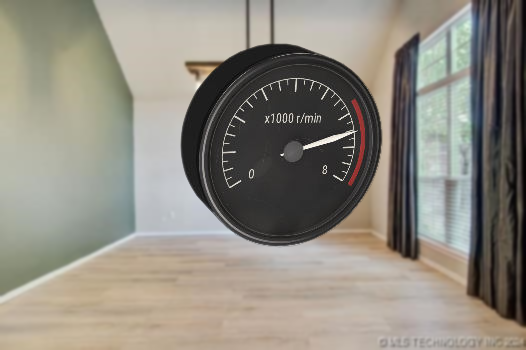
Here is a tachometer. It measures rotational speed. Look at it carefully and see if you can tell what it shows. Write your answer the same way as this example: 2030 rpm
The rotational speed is 6500 rpm
